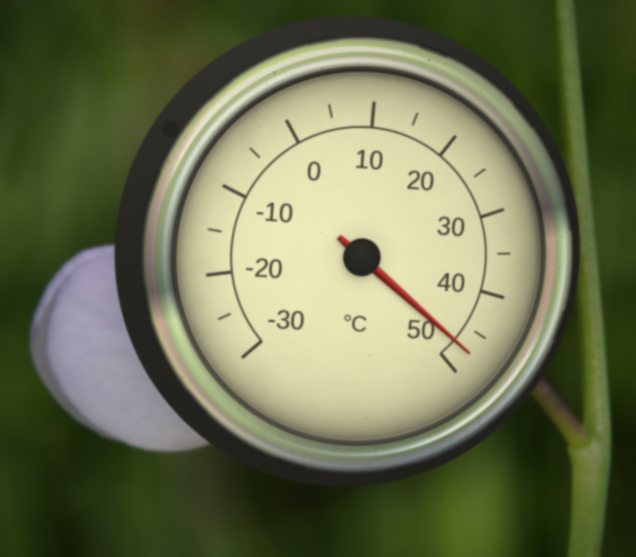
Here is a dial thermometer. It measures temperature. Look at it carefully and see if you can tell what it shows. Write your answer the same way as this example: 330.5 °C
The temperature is 47.5 °C
